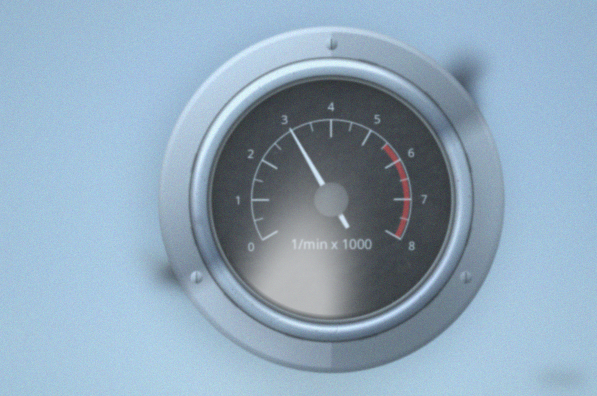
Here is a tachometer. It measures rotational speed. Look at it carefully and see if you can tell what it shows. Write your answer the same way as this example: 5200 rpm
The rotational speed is 3000 rpm
